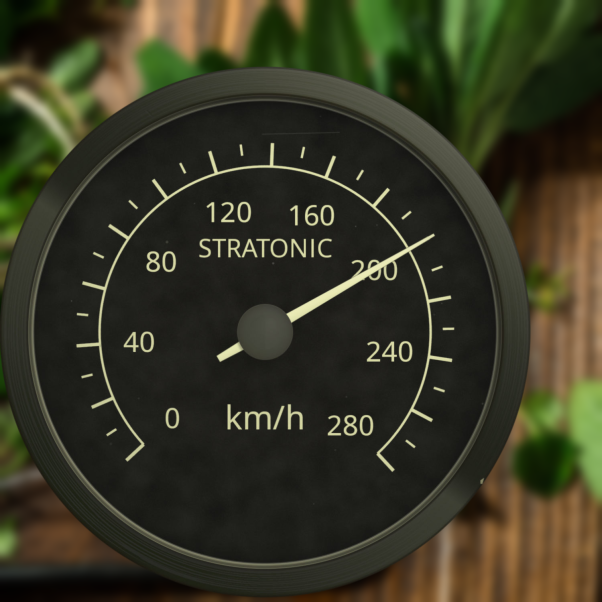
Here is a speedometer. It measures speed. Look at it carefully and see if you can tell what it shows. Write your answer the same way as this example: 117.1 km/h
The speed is 200 km/h
